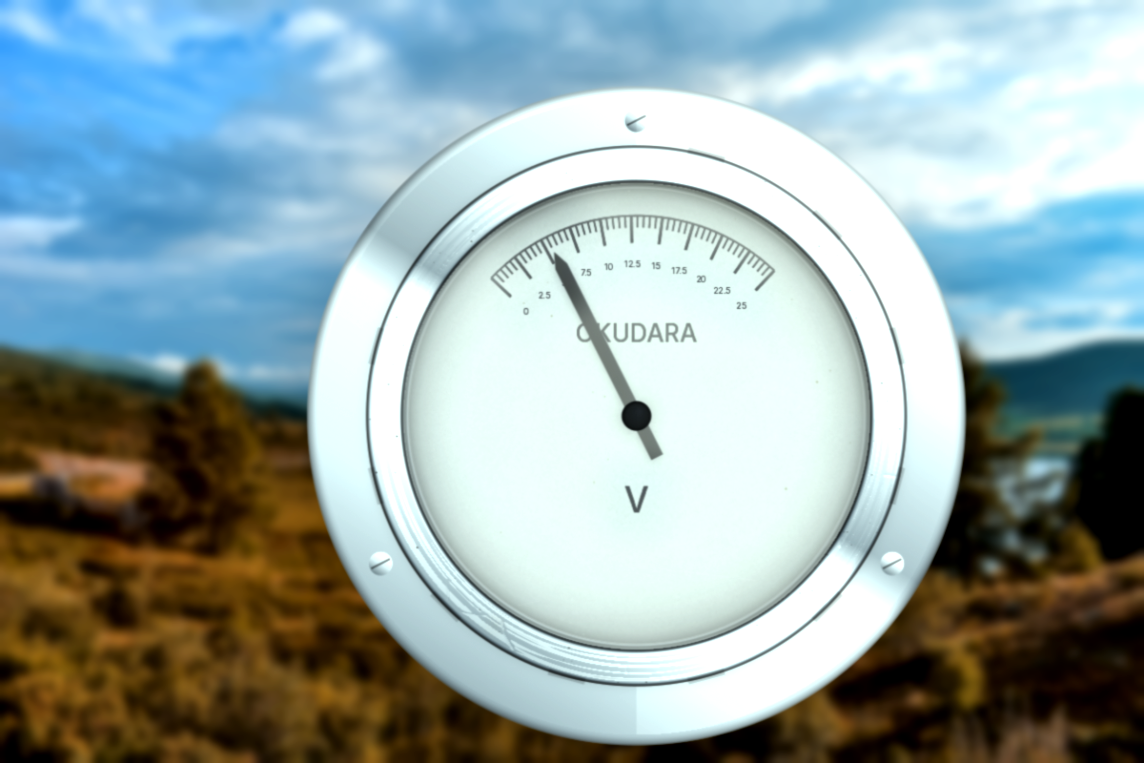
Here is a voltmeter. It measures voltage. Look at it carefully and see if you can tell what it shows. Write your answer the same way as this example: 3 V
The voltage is 5.5 V
